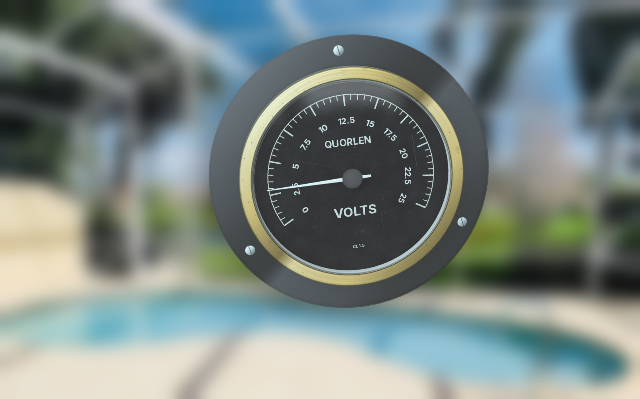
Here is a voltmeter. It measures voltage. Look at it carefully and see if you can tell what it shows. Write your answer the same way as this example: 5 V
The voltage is 3 V
